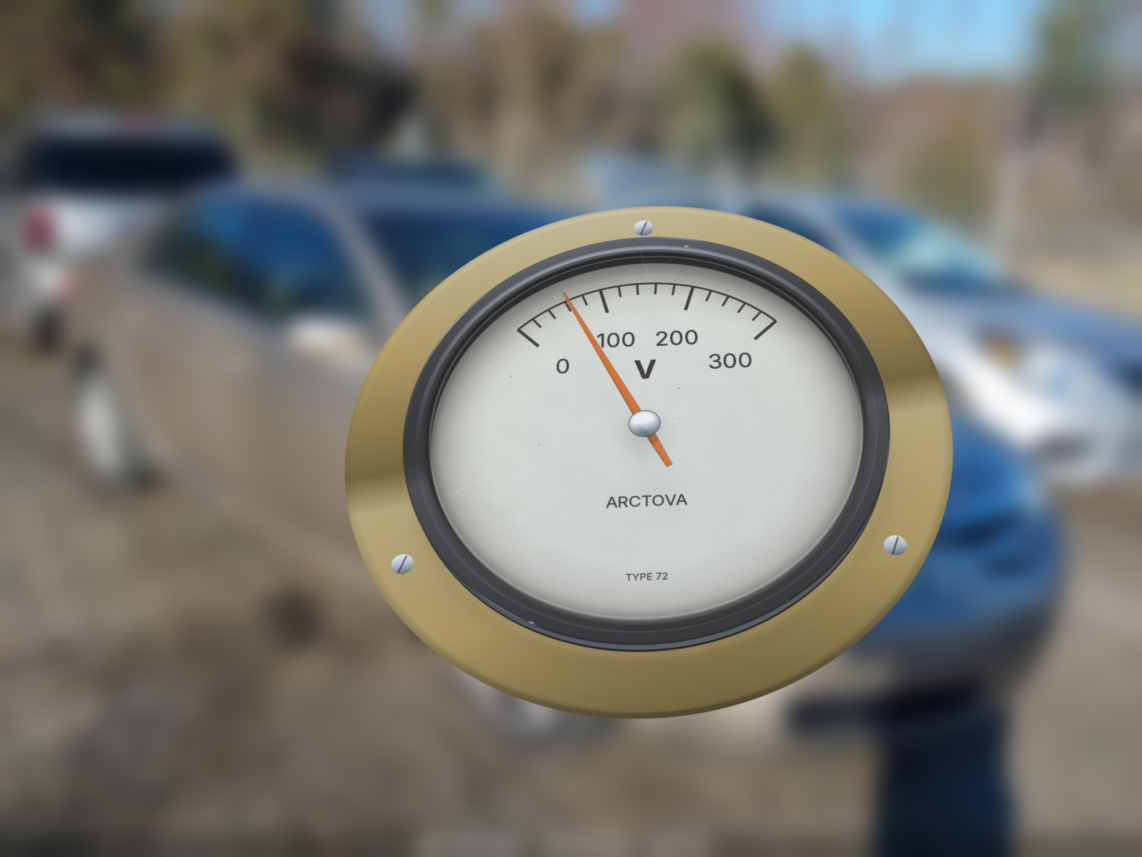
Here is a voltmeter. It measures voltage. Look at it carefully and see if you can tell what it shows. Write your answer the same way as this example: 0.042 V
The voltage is 60 V
